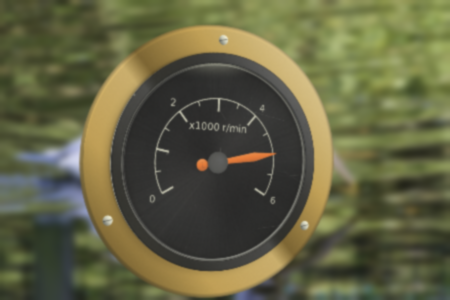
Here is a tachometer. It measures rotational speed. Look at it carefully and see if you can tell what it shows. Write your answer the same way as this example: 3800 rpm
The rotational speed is 5000 rpm
